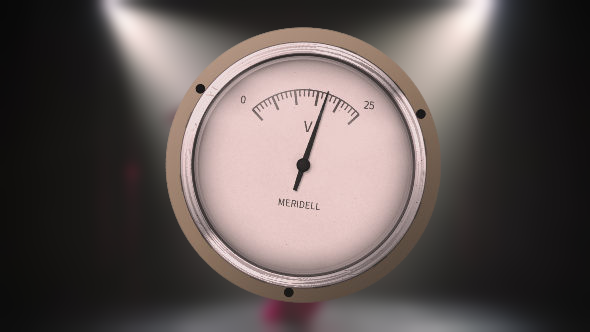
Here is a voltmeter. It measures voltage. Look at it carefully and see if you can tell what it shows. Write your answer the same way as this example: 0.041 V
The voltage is 17 V
